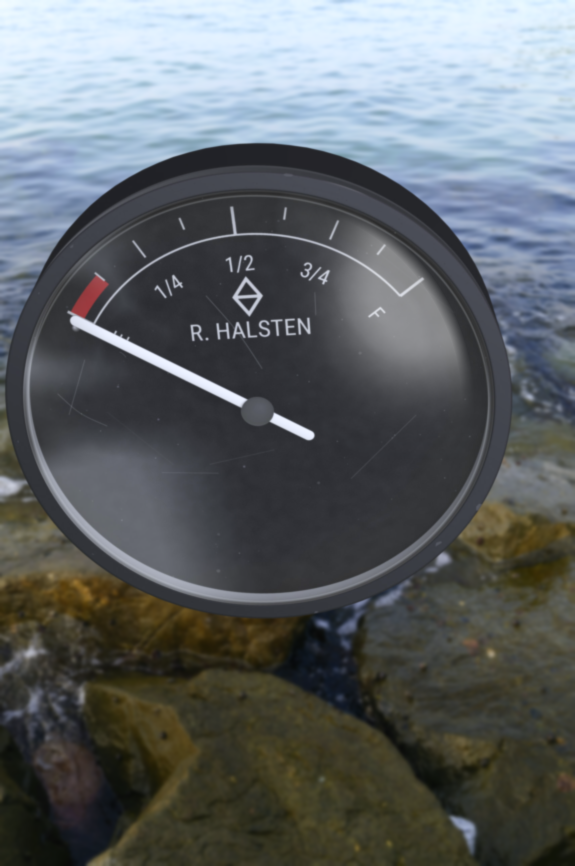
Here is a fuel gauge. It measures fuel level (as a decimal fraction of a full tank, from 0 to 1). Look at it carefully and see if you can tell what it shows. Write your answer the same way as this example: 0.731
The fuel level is 0
